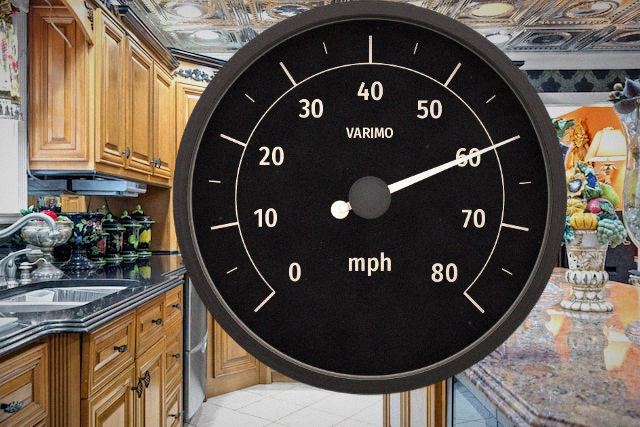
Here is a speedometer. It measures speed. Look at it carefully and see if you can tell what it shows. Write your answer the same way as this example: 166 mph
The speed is 60 mph
